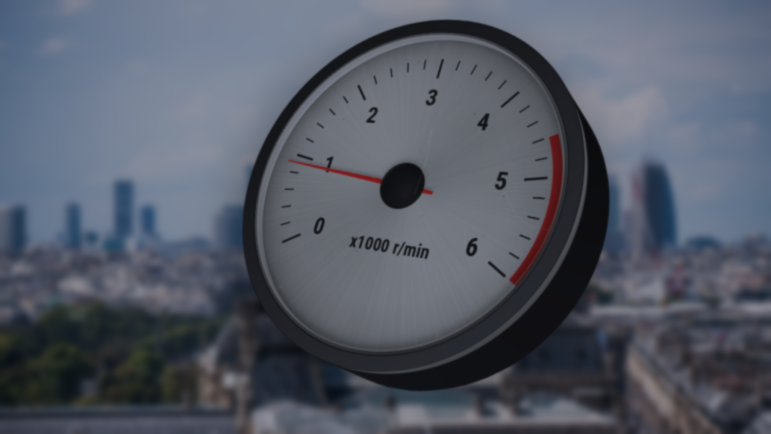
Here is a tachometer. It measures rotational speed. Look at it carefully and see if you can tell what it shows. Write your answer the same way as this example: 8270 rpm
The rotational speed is 900 rpm
